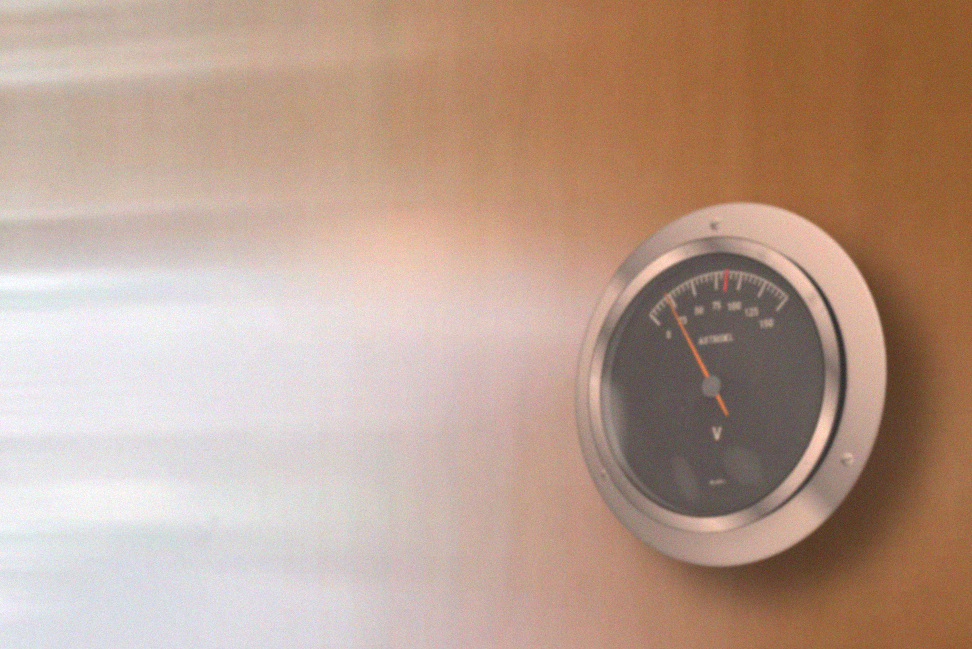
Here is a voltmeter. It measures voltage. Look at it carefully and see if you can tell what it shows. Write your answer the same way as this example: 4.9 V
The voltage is 25 V
